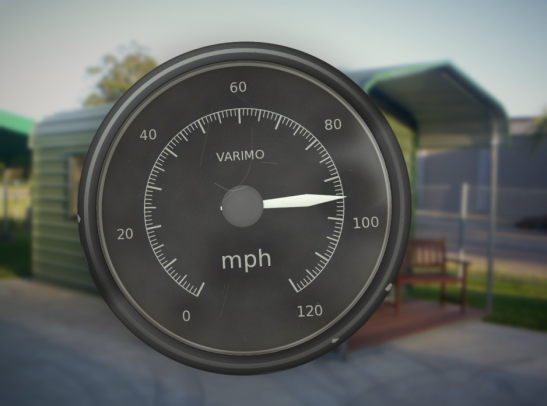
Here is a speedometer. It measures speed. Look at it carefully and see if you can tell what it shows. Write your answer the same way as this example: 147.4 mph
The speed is 95 mph
